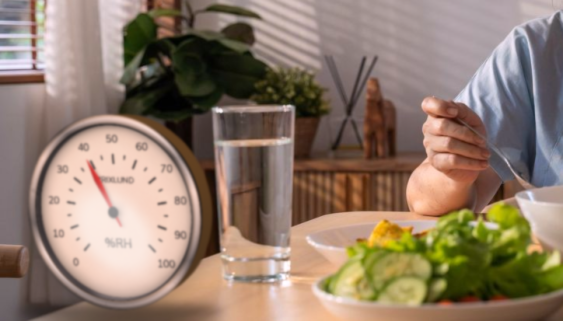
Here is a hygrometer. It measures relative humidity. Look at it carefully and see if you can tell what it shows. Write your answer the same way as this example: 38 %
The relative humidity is 40 %
